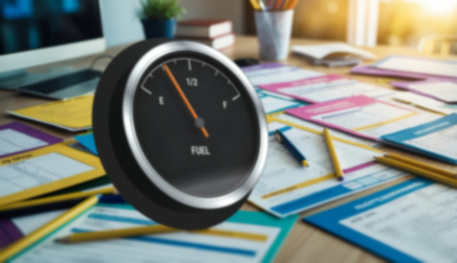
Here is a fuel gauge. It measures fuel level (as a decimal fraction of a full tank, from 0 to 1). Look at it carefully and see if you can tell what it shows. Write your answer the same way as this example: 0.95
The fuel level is 0.25
